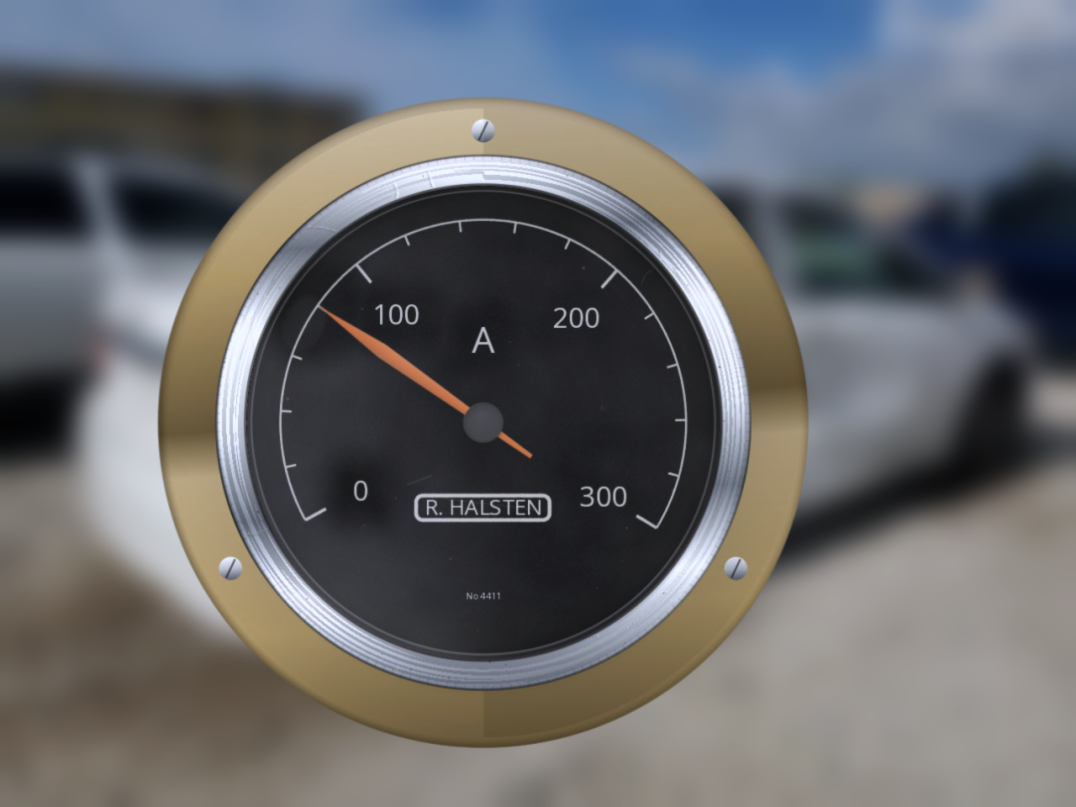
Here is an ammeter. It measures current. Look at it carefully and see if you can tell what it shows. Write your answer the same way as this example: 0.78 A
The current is 80 A
